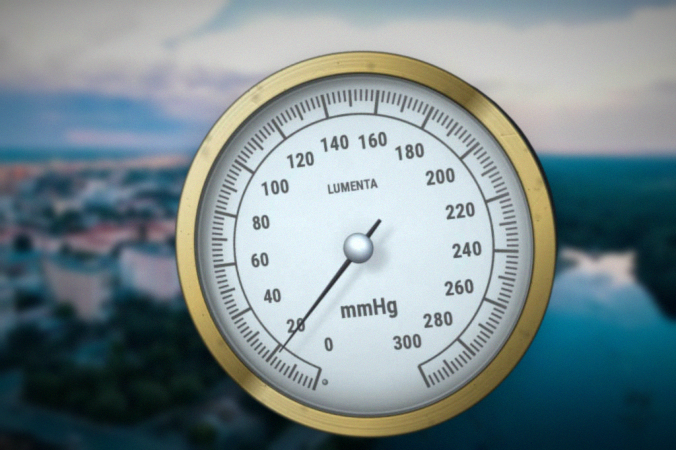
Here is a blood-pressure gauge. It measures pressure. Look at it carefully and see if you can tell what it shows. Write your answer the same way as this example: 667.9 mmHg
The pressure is 18 mmHg
